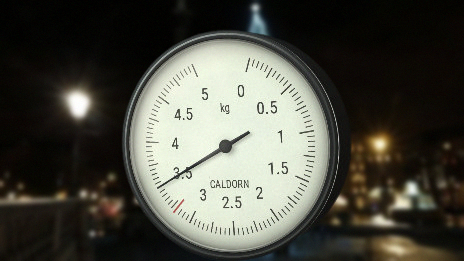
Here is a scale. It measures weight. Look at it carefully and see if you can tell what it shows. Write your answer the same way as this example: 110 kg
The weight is 3.5 kg
